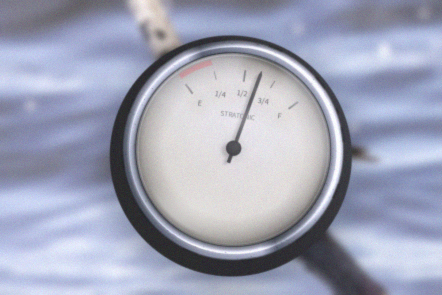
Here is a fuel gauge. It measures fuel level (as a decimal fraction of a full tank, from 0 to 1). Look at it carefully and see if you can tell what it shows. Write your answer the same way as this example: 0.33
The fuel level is 0.625
